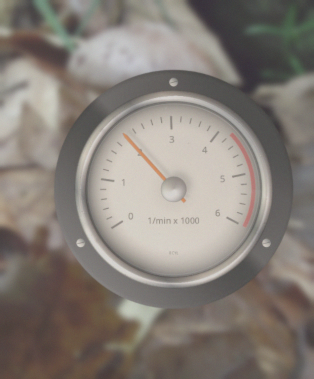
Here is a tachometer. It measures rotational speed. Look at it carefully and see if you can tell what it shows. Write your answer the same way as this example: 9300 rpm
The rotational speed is 2000 rpm
